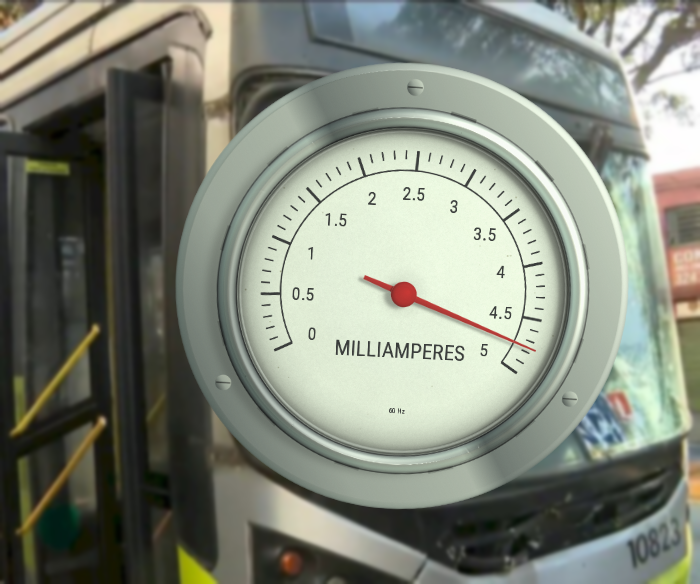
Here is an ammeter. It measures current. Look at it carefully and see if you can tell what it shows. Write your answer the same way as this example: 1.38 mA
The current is 4.75 mA
